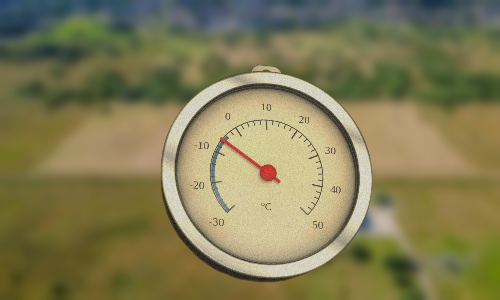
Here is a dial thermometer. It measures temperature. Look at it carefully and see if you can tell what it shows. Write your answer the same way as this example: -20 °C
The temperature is -6 °C
